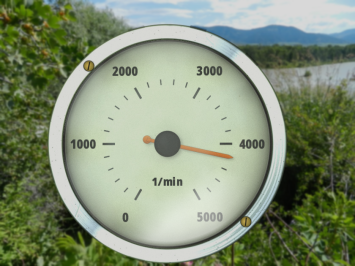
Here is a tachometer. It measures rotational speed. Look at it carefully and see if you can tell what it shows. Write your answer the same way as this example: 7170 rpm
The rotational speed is 4200 rpm
